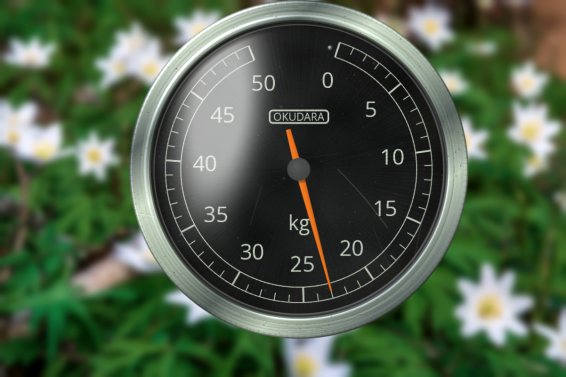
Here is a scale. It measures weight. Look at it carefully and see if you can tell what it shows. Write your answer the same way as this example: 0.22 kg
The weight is 23 kg
